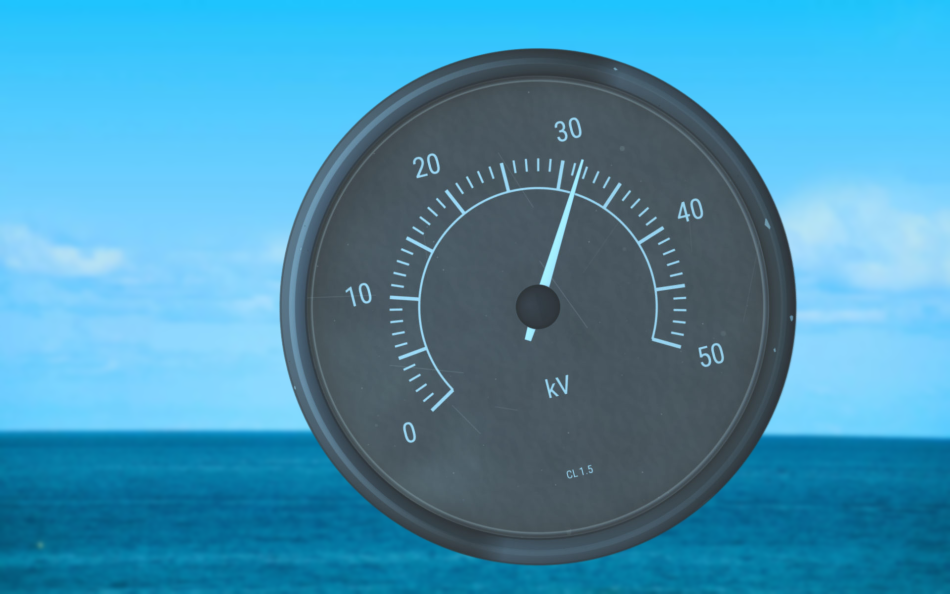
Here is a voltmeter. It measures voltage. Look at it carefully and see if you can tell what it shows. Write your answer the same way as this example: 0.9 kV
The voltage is 31.5 kV
